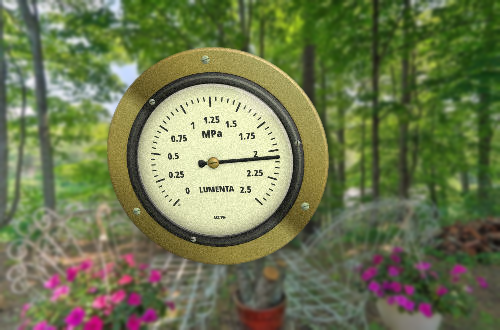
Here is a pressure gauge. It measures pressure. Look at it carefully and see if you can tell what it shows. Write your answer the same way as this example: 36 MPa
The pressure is 2.05 MPa
